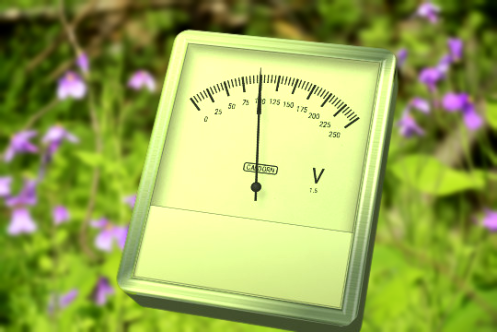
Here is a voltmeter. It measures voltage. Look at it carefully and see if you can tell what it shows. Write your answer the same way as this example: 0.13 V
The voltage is 100 V
